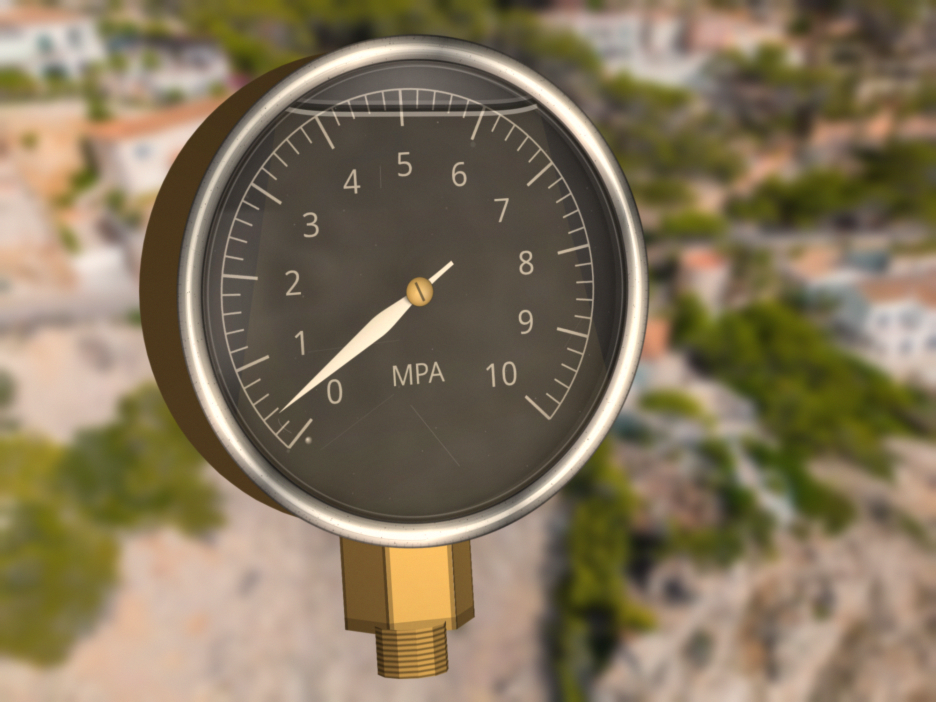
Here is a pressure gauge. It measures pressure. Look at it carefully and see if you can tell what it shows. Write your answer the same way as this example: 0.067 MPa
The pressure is 0.4 MPa
